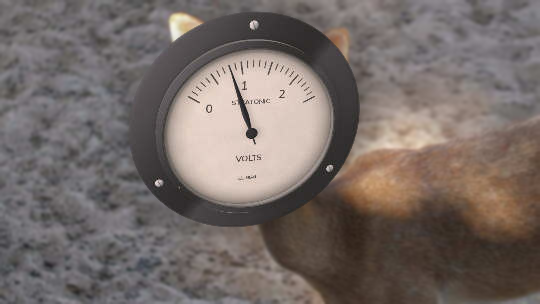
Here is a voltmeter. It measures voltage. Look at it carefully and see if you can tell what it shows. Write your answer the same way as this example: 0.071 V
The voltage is 0.8 V
